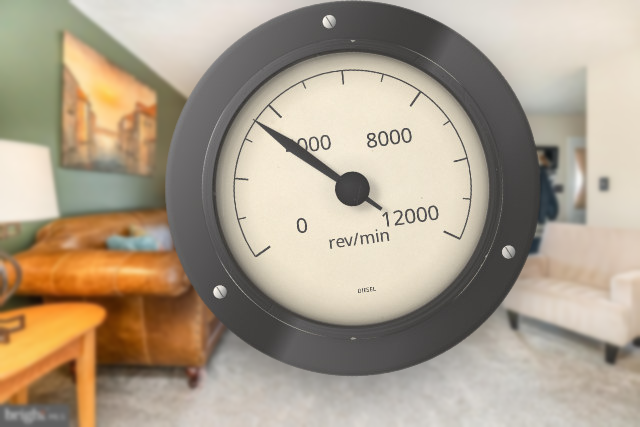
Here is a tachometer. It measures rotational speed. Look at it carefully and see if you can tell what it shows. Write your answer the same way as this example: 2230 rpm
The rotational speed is 3500 rpm
